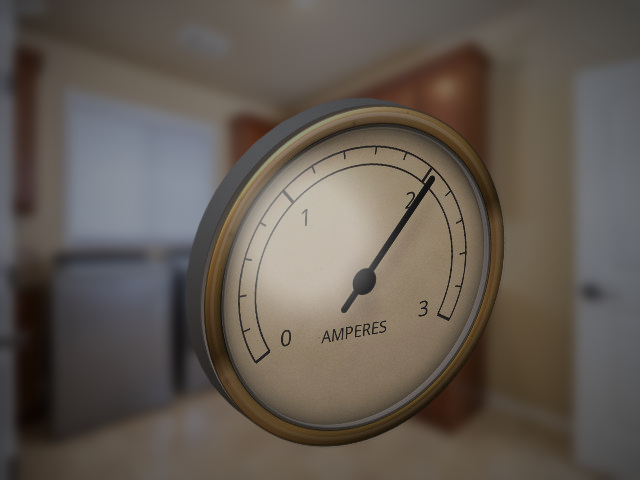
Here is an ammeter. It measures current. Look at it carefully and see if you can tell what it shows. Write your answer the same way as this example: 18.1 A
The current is 2 A
